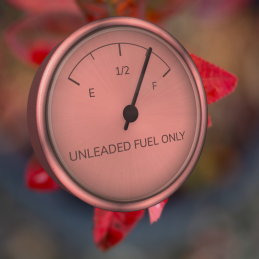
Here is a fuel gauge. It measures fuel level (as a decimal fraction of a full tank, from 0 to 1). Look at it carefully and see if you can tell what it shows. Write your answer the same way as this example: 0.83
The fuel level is 0.75
